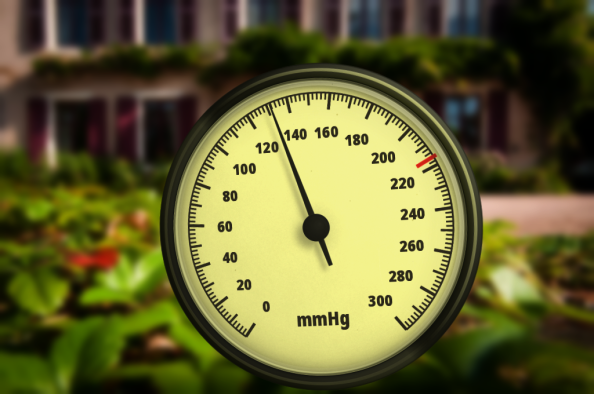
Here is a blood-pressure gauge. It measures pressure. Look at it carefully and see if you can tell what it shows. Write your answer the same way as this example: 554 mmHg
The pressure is 132 mmHg
